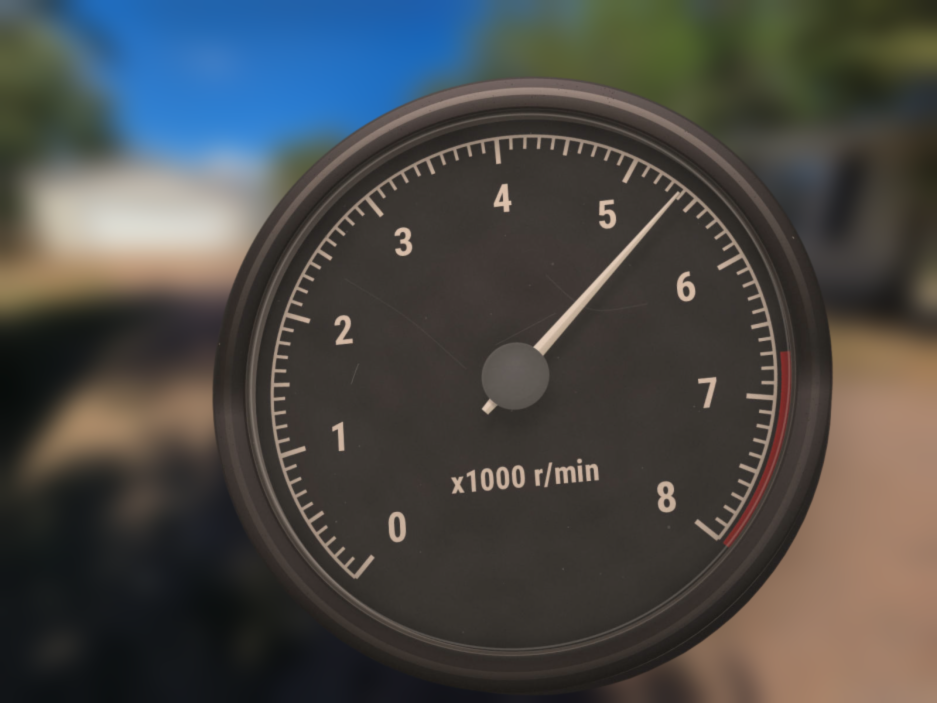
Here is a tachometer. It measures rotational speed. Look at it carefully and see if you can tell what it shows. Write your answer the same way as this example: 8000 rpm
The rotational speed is 5400 rpm
